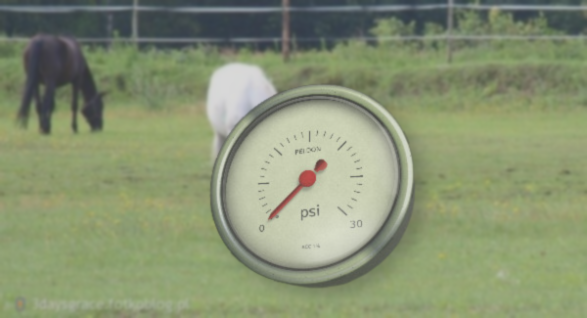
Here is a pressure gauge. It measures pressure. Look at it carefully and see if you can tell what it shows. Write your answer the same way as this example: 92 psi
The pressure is 0 psi
